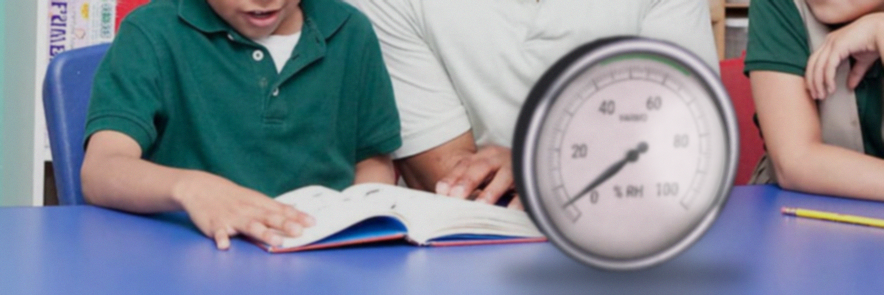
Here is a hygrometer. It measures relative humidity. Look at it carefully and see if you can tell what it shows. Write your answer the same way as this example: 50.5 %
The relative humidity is 5 %
